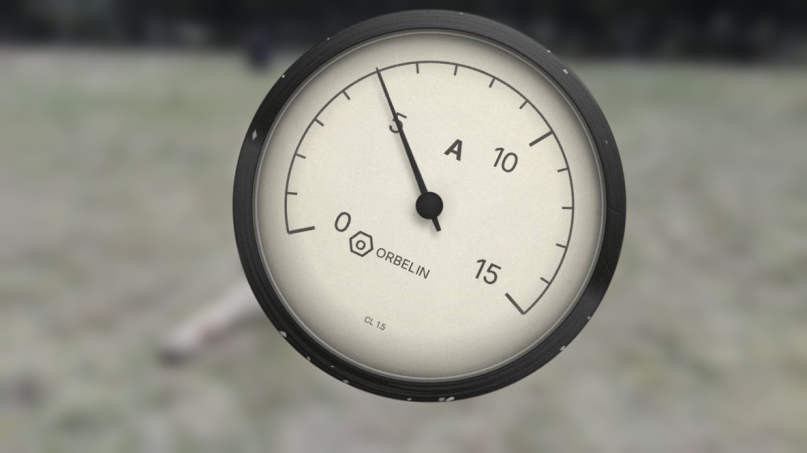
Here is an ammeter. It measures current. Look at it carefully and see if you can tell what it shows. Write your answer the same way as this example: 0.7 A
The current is 5 A
